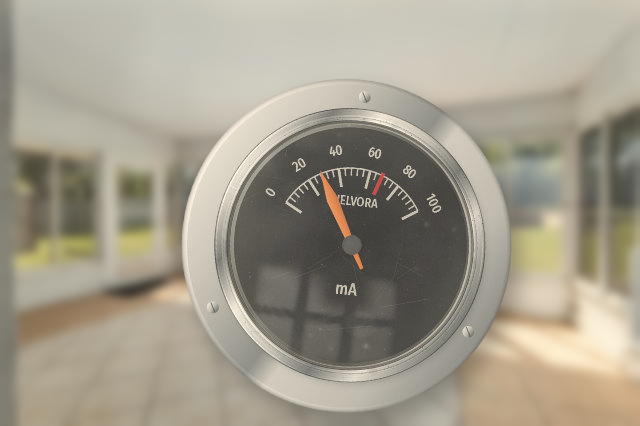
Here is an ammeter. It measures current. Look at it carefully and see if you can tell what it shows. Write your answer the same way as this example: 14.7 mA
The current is 28 mA
